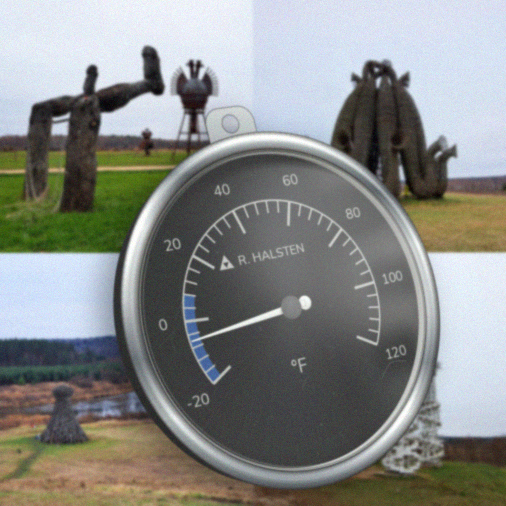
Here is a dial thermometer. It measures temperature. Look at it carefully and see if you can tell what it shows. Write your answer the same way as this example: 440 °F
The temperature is -6 °F
